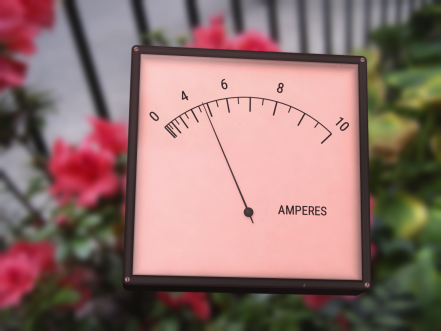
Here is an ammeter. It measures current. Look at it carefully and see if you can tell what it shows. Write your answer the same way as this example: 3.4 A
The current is 4.75 A
